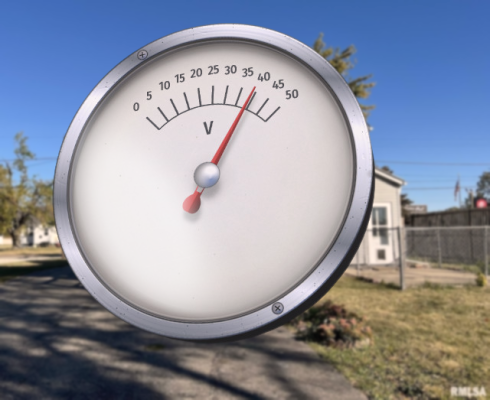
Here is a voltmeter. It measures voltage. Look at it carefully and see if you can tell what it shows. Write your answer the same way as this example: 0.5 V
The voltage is 40 V
